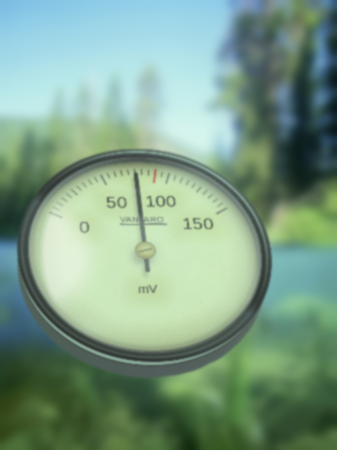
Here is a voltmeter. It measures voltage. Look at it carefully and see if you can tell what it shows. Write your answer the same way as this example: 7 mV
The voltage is 75 mV
